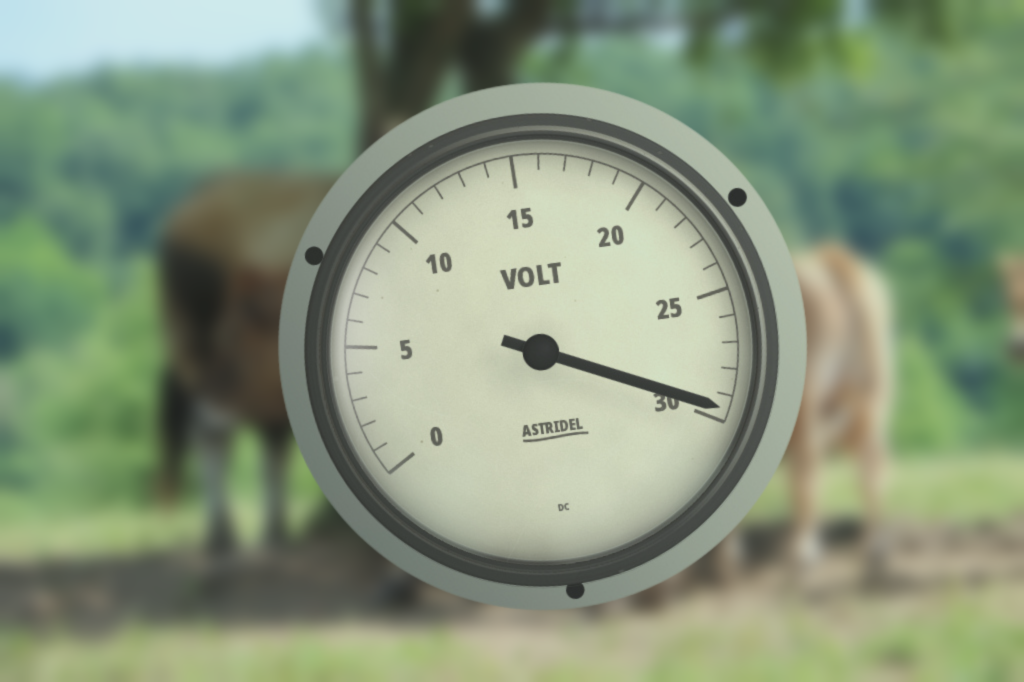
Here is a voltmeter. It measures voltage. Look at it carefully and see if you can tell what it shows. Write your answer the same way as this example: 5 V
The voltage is 29.5 V
